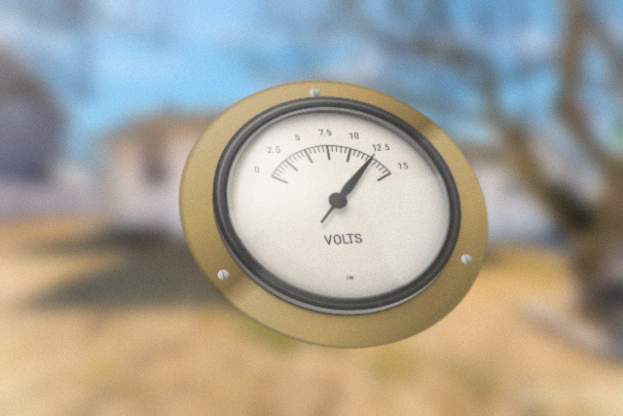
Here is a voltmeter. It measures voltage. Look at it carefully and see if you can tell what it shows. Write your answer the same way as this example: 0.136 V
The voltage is 12.5 V
